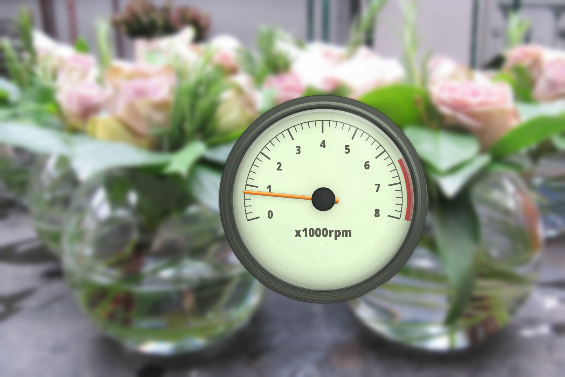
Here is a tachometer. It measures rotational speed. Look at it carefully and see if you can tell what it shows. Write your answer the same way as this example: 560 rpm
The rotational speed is 800 rpm
